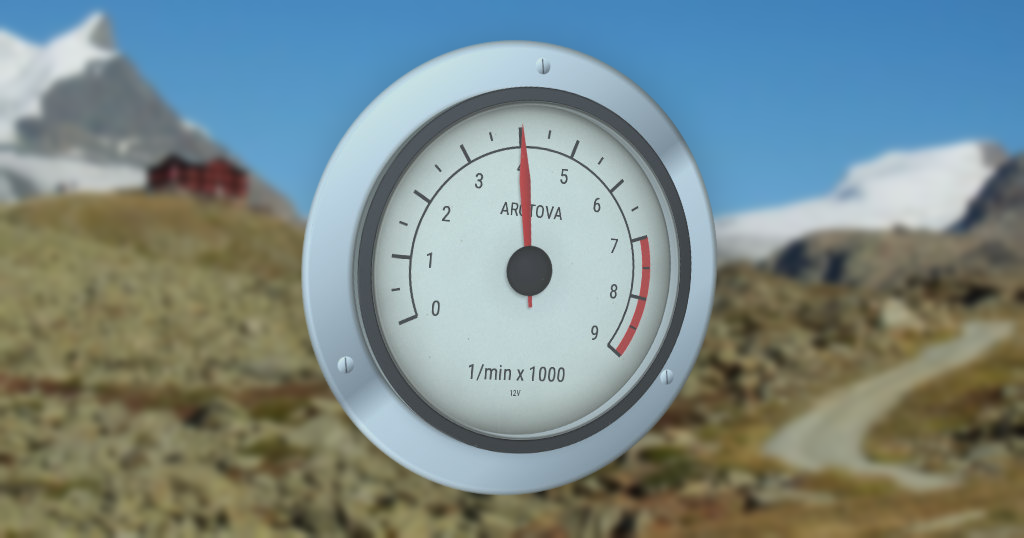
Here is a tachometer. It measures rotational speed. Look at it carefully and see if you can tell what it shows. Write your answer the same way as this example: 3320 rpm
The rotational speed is 4000 rpm
